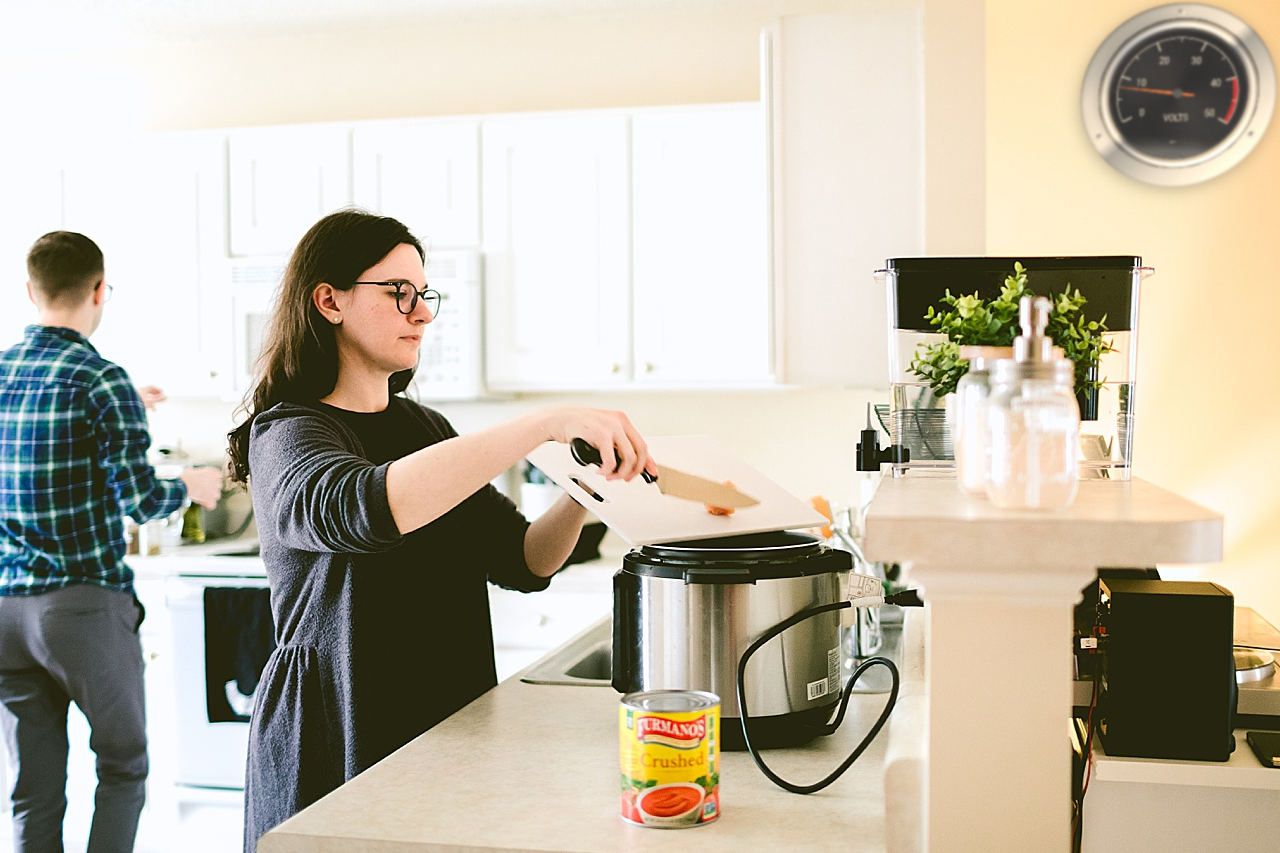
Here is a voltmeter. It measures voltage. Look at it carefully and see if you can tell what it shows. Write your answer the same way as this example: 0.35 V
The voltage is 7.5 V
